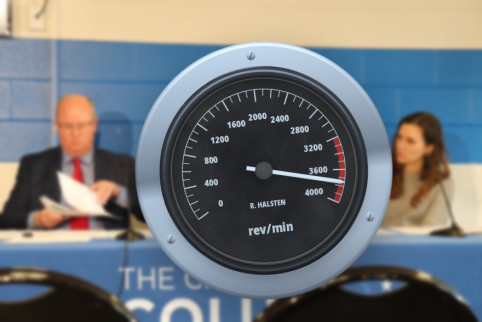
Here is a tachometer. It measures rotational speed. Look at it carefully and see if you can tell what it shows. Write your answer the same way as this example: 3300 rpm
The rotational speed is 3750 rpm
